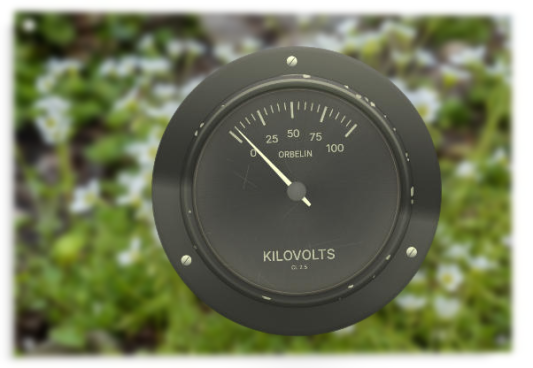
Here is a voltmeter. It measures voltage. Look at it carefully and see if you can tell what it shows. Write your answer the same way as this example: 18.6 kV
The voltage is 5 kV
